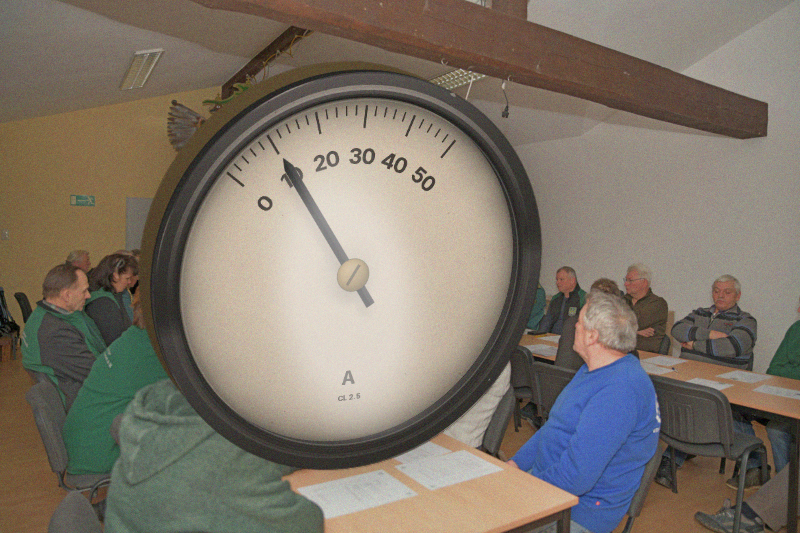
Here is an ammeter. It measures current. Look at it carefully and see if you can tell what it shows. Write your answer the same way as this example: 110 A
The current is 10 A
